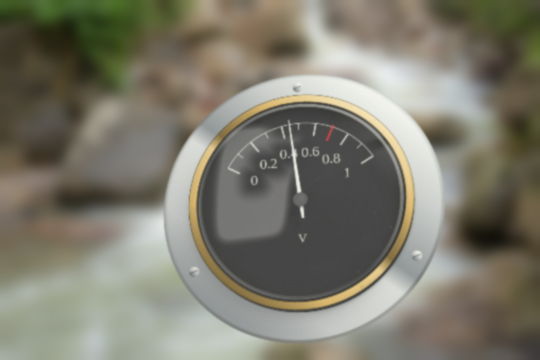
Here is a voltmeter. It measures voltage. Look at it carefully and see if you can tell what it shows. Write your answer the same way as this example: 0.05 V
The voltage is 0.45 V
